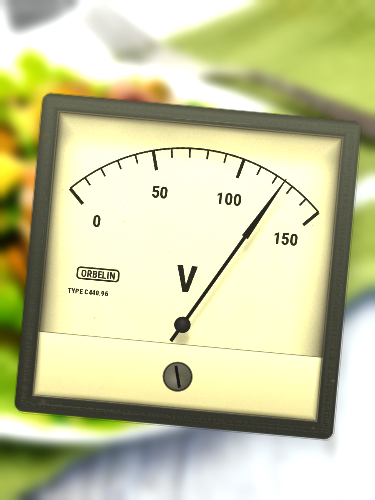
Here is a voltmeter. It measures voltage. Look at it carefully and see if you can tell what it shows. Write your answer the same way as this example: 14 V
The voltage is 125 V
